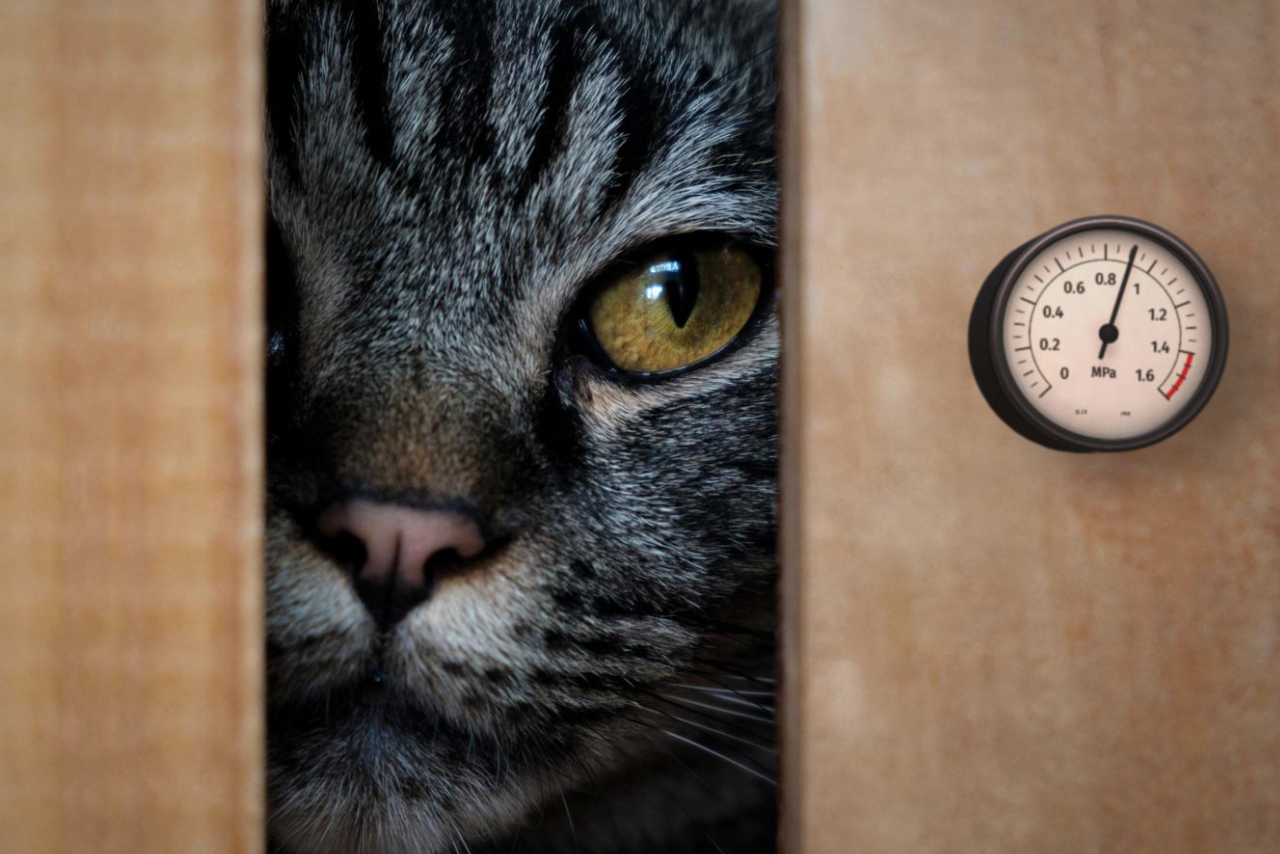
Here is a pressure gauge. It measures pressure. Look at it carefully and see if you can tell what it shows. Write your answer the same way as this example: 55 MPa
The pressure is 0.9 MPa
